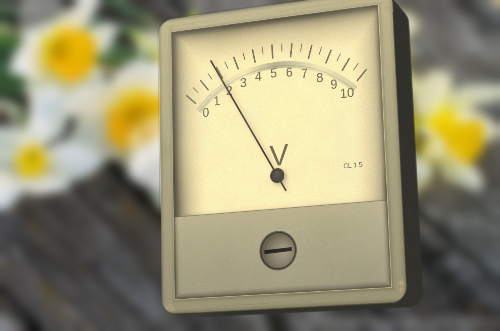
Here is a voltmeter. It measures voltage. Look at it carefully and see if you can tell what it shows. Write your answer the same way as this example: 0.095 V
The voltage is 2 V
